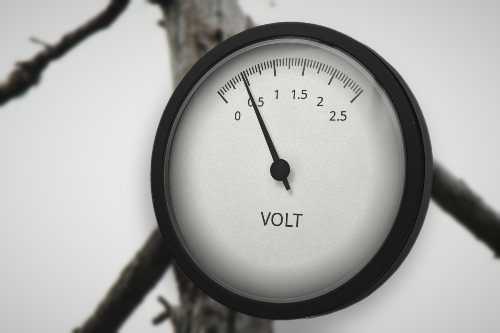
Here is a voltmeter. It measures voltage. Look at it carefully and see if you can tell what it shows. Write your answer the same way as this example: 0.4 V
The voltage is 0.5 V
